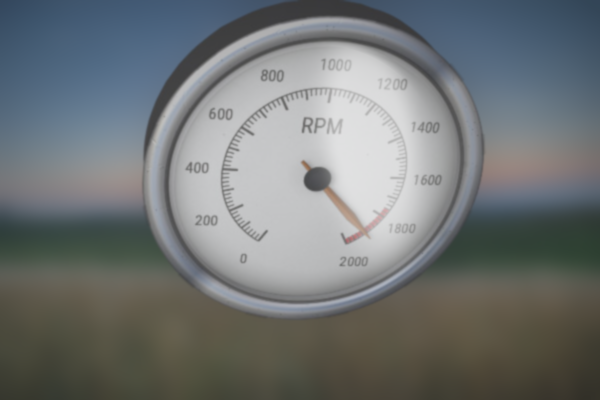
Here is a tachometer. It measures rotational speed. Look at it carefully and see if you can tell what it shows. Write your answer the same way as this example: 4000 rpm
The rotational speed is 1900 rpm
